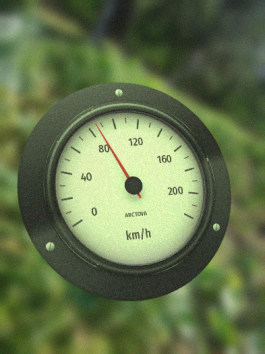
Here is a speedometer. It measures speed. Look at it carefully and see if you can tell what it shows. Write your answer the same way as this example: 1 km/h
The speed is 85 km/h
